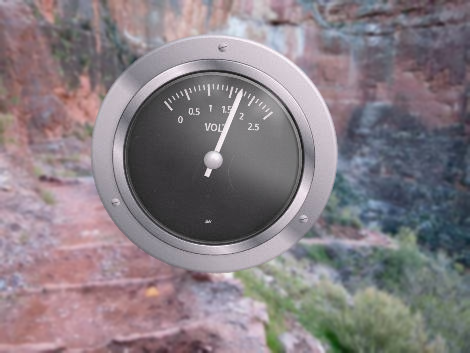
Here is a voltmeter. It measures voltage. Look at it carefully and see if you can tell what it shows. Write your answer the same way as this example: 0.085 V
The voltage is 1.7 V
